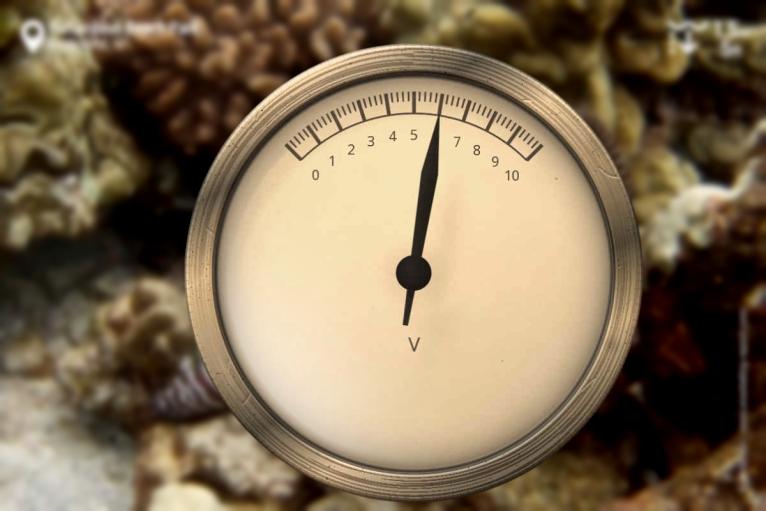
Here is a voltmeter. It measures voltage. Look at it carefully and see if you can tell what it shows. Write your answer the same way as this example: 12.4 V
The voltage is 6 V
